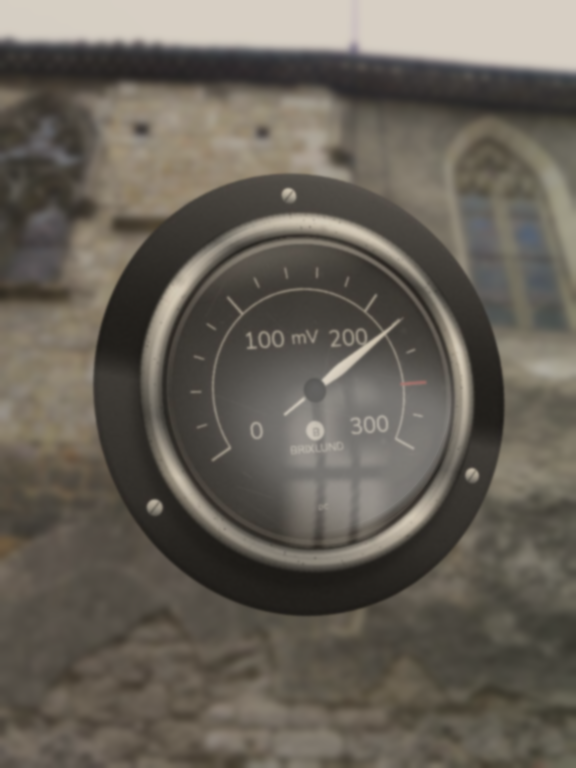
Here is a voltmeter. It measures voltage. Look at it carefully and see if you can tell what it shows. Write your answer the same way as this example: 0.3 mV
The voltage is 220 mV
